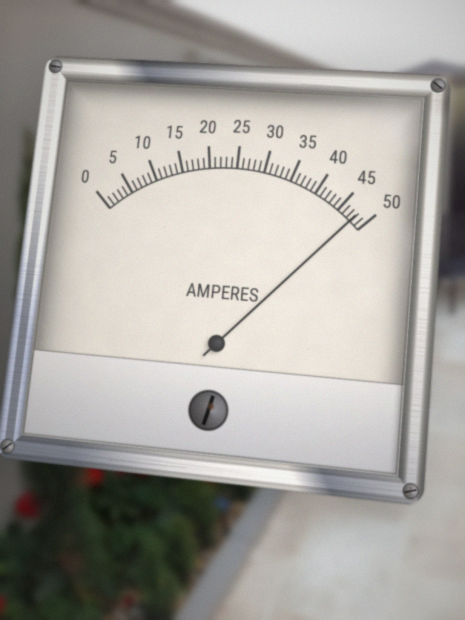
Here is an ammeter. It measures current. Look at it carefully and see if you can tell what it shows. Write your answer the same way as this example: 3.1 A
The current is 48 A
